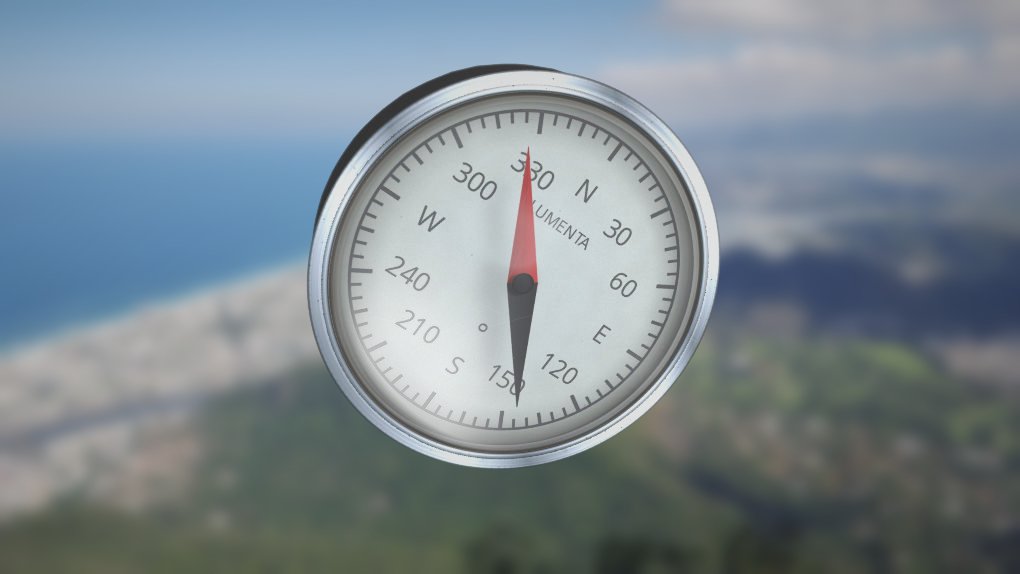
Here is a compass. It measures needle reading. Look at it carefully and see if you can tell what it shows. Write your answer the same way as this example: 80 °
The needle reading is 325 °
